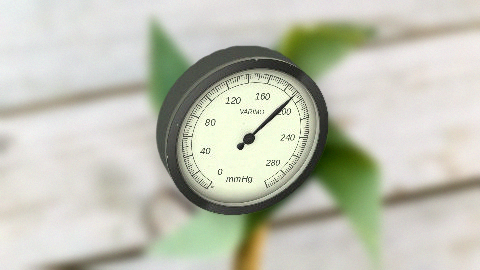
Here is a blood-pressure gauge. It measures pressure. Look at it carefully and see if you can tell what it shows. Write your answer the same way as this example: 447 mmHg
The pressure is 190 mmHg
